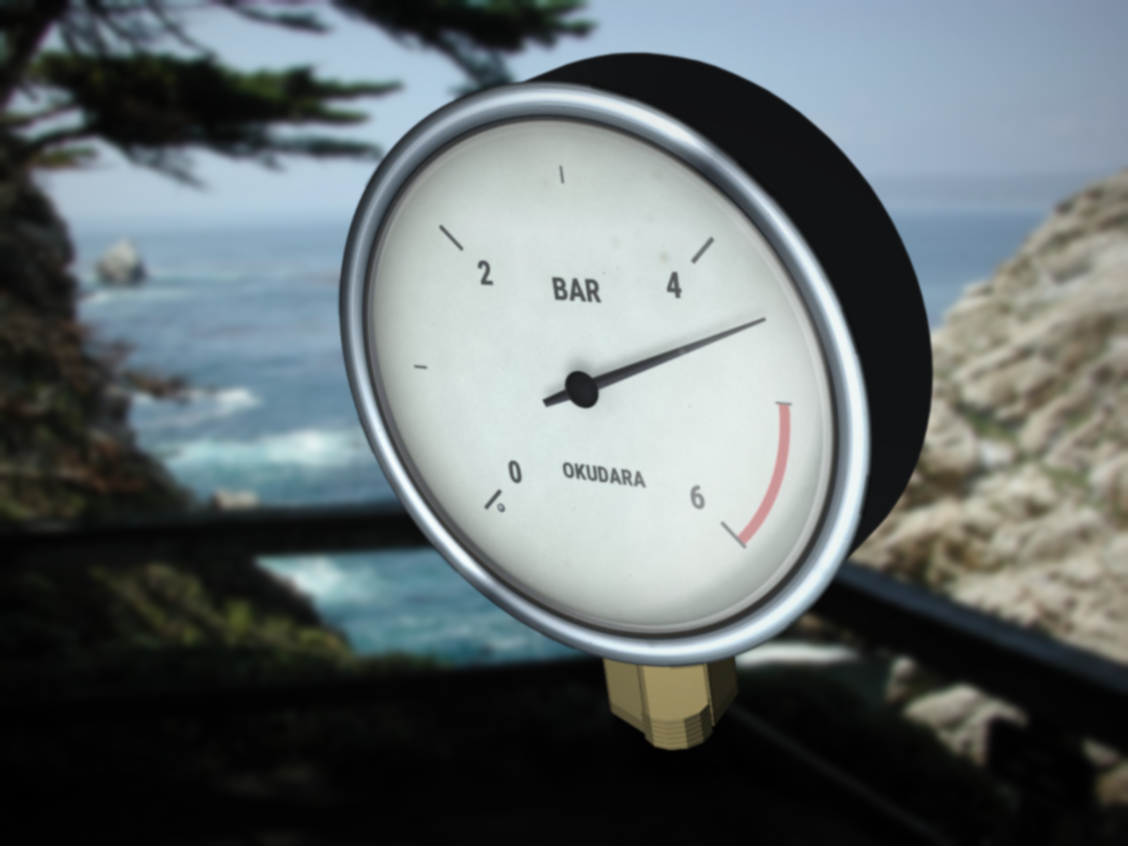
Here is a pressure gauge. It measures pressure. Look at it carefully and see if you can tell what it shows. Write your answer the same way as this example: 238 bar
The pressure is 4.5 bar
